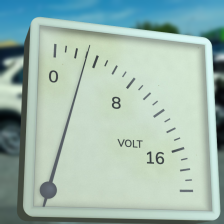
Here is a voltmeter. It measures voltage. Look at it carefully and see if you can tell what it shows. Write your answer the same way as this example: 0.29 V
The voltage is 3 V
